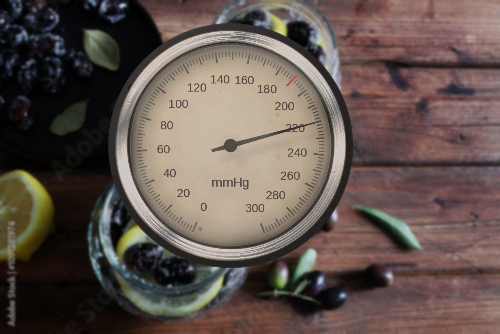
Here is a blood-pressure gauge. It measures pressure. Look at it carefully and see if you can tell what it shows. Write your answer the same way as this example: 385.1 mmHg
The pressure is 220 mmHg
